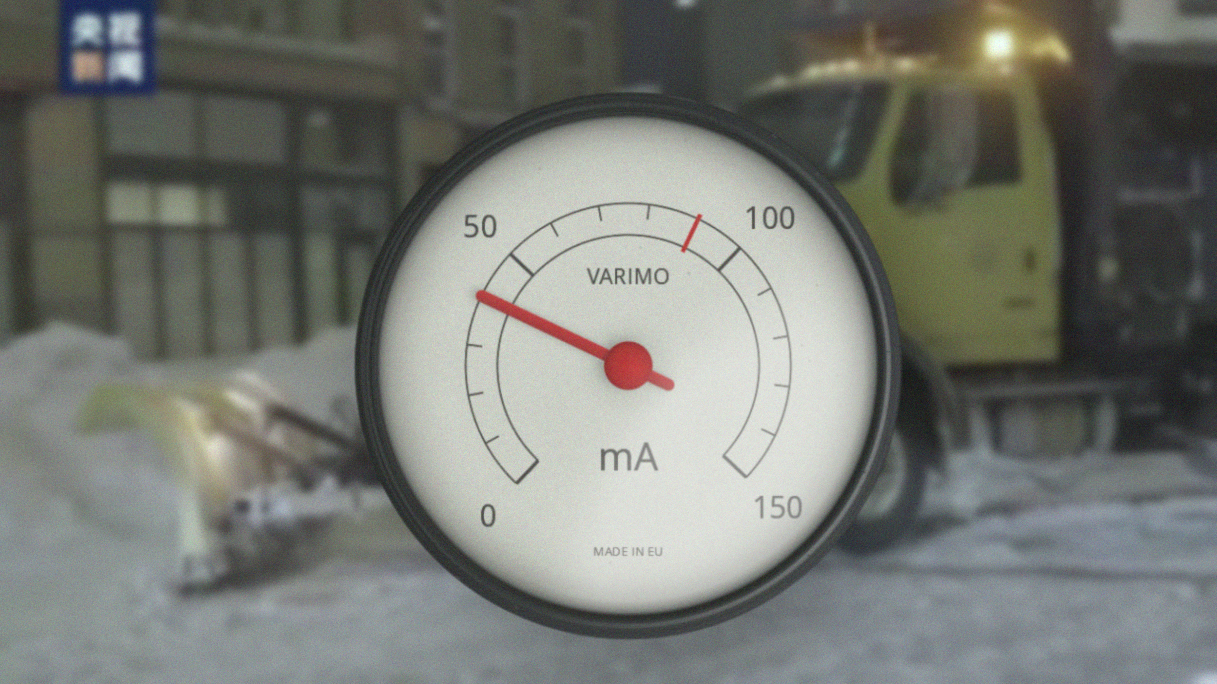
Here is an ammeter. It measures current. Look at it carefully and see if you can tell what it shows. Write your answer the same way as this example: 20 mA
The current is 40 mA
